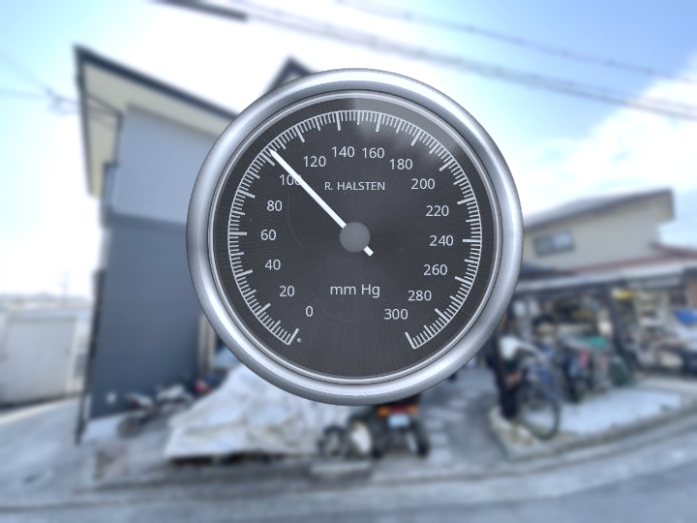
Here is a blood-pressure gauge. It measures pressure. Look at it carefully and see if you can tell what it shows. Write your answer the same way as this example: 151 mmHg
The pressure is 104 mmHg
